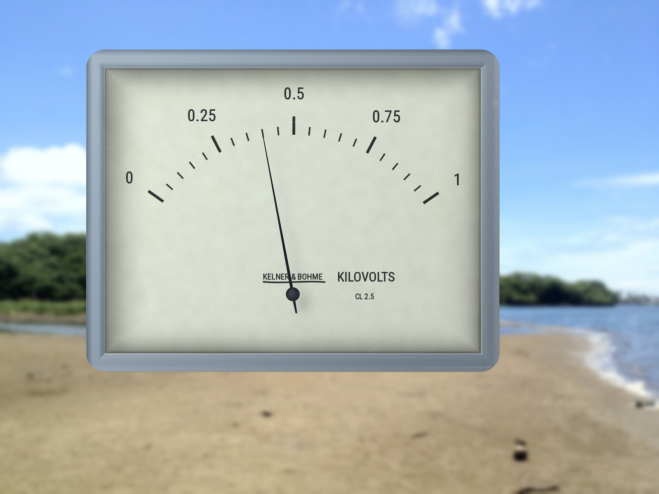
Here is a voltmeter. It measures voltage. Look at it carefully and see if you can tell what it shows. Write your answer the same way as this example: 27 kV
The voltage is 0.4 kV
